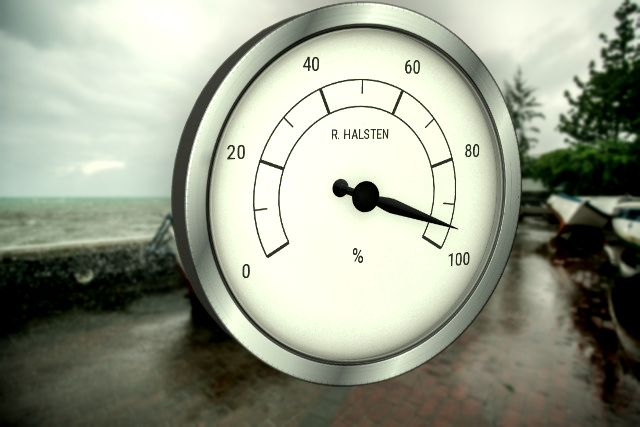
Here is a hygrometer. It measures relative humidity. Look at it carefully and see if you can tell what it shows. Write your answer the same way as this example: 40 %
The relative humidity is 95 %
